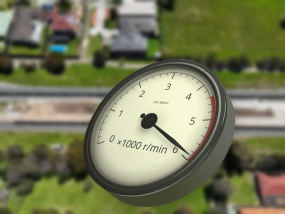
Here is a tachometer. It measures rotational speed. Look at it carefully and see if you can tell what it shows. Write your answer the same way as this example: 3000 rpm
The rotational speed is 5900 rpm
